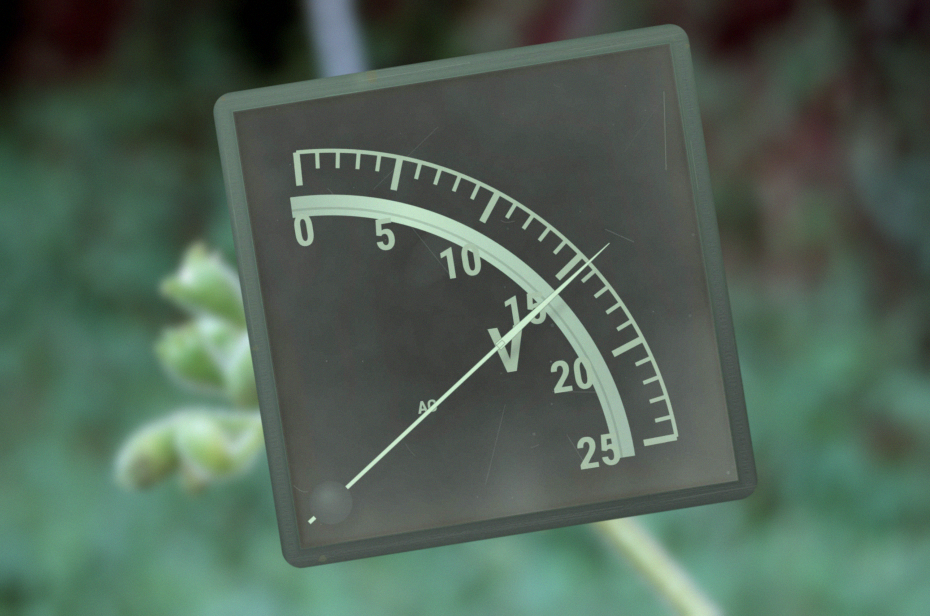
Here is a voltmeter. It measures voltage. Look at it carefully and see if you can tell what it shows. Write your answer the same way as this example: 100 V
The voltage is 15.5 V
